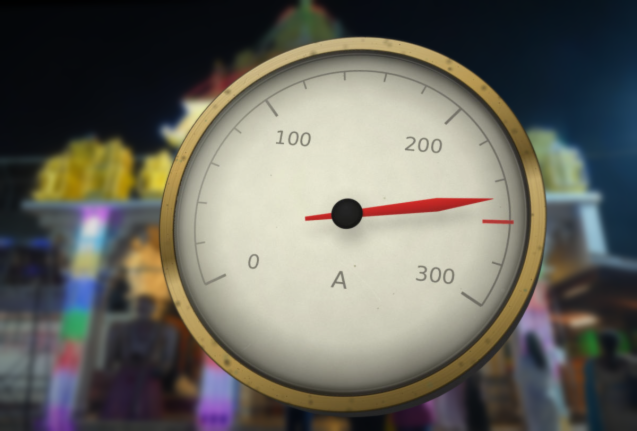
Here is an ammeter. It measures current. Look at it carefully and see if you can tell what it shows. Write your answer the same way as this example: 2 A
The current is 250 A
